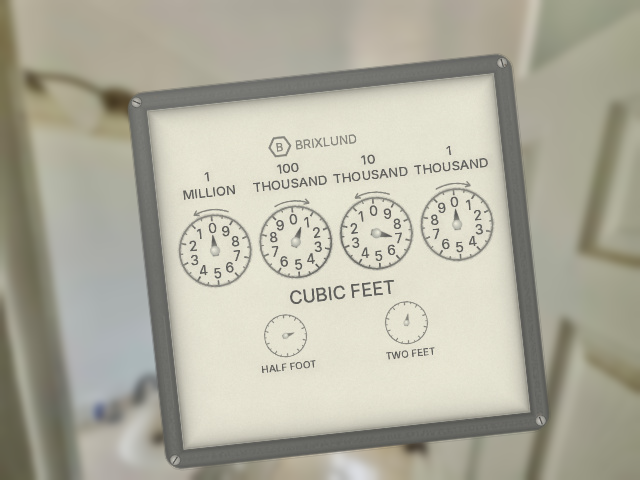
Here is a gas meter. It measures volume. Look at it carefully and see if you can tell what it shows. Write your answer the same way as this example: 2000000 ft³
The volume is 7000 ft³
